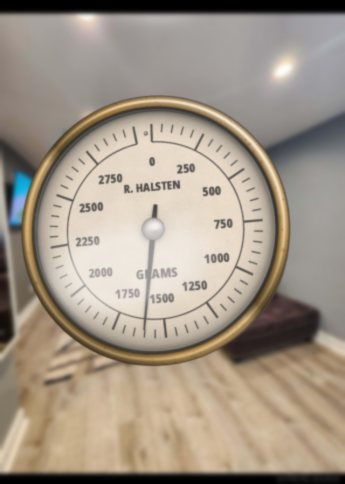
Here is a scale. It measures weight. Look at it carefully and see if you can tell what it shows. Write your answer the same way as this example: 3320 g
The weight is 1600 g
